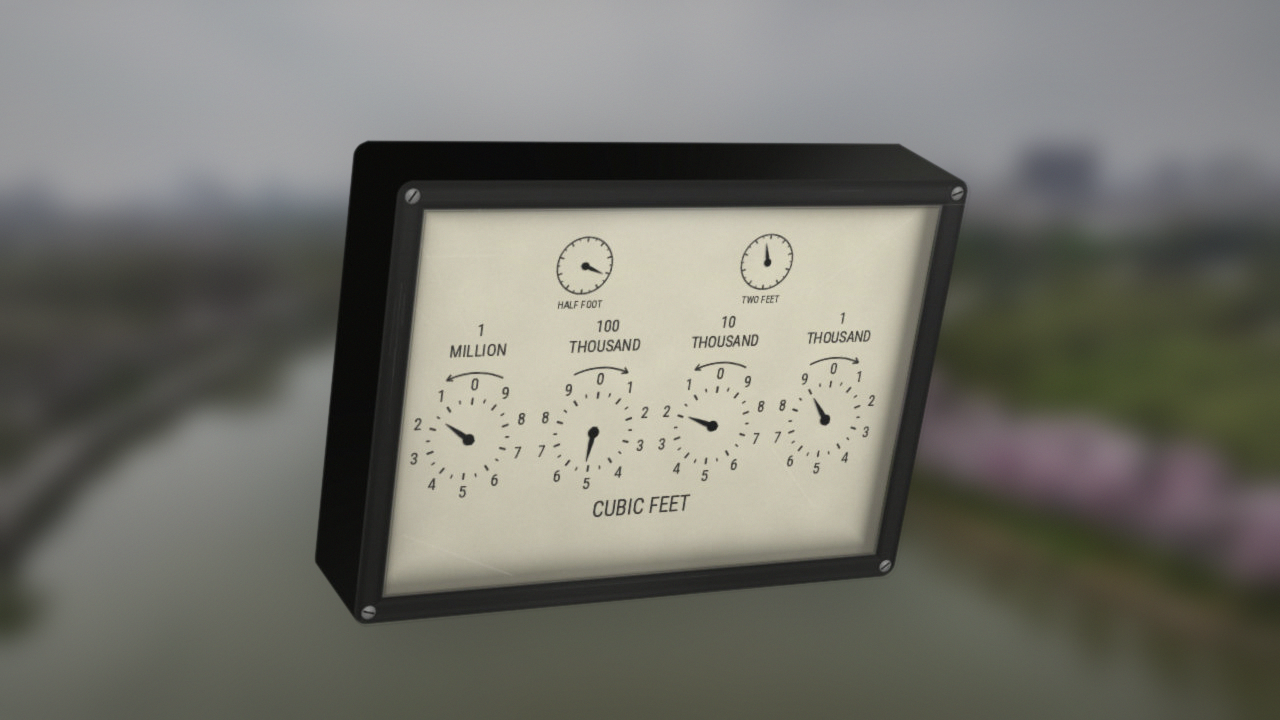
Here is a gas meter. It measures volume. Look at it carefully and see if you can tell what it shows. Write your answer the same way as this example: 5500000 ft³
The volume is 151900 ft³
